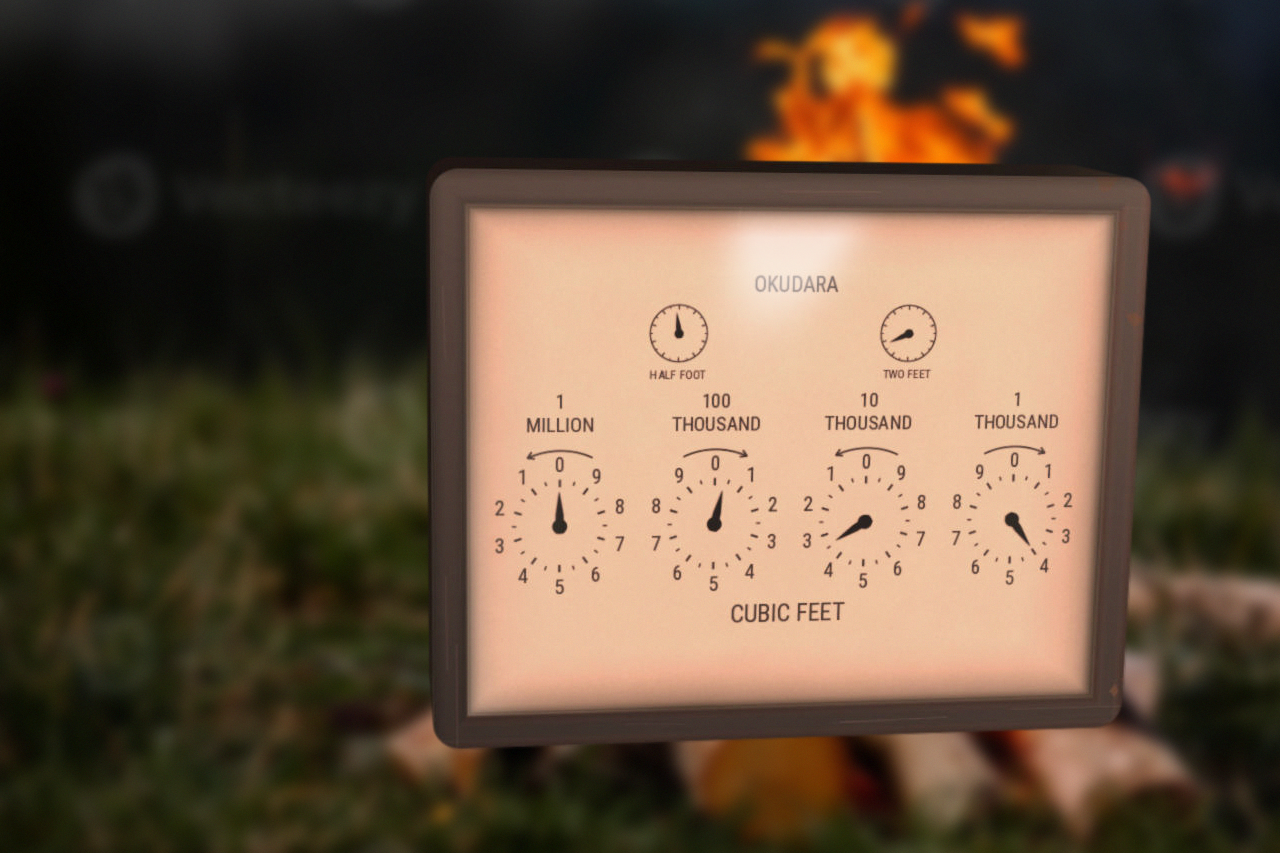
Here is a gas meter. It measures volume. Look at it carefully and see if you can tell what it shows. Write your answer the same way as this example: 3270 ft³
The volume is 3400 ft³
